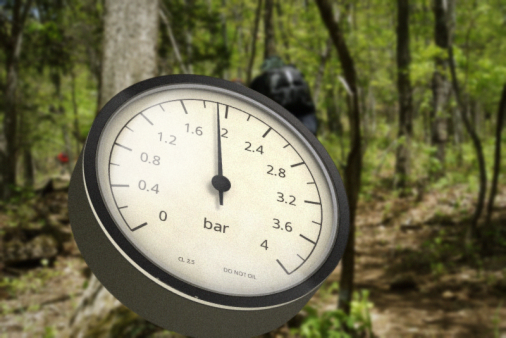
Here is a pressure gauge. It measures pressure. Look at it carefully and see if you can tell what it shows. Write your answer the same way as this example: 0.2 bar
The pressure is 1.9 bar
